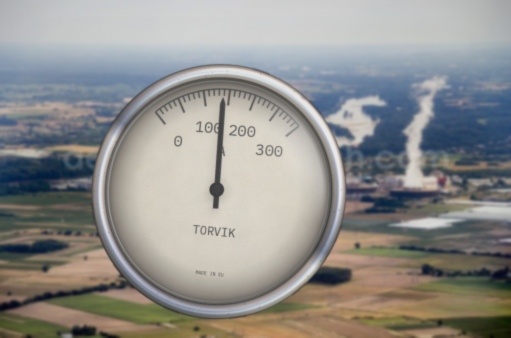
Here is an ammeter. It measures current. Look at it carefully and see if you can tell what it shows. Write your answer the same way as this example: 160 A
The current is 140 A
